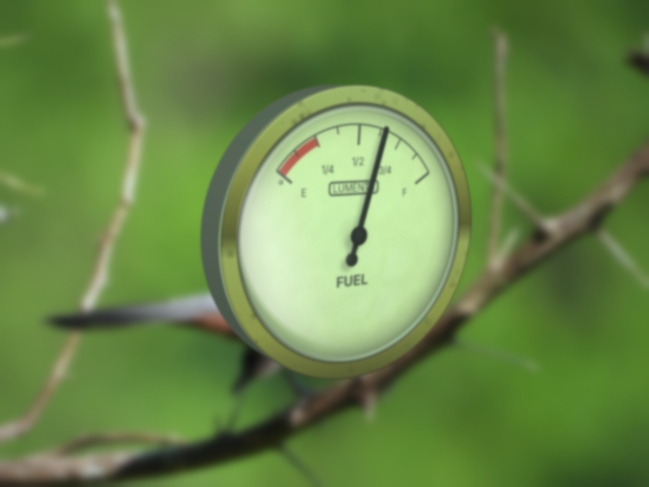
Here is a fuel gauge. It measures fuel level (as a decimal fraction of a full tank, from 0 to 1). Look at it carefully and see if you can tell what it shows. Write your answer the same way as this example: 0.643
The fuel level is 0.625
